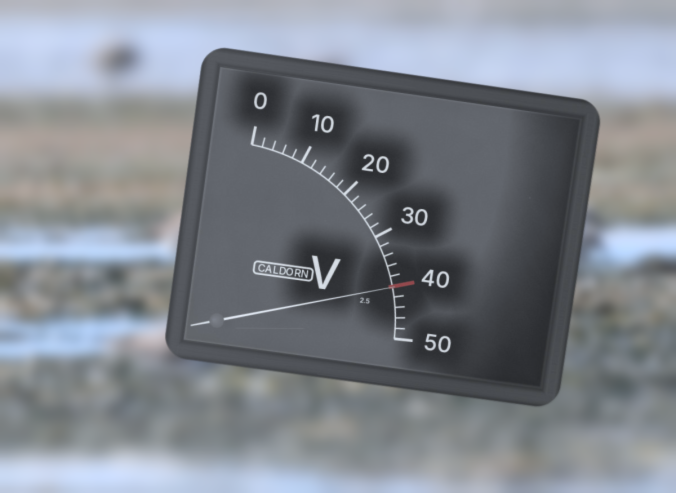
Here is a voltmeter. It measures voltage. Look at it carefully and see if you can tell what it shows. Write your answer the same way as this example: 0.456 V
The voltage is 40 V
